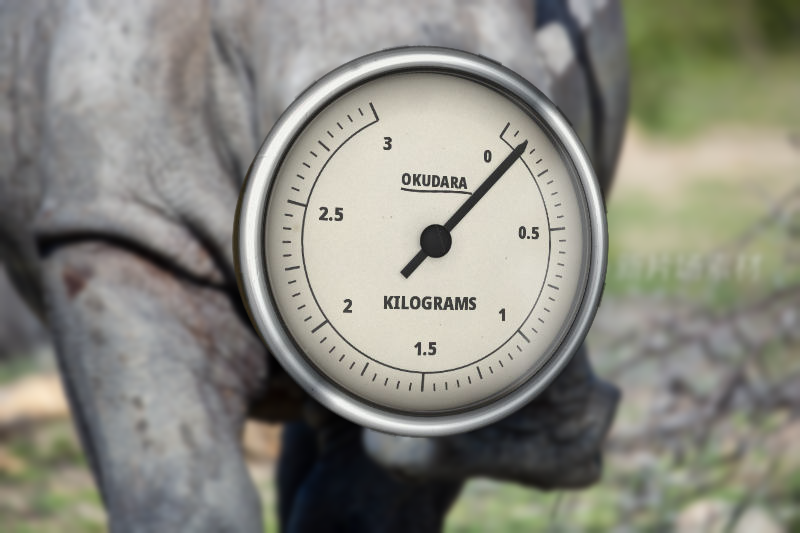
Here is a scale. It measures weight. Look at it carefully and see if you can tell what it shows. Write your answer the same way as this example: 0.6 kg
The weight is 0.1 kg
